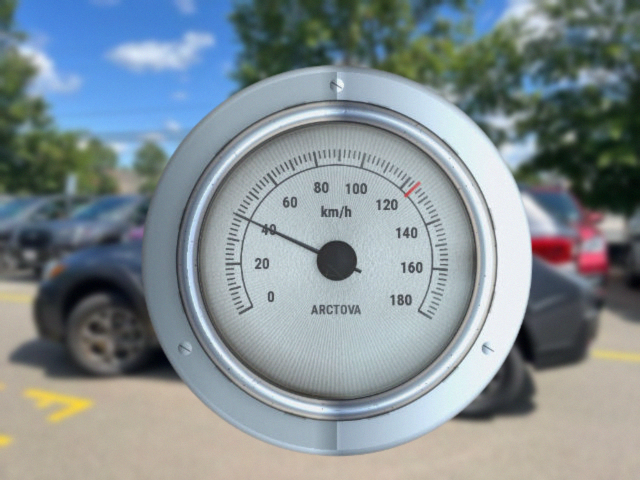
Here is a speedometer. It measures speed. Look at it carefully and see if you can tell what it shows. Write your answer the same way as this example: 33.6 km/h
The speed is 40 km/h
